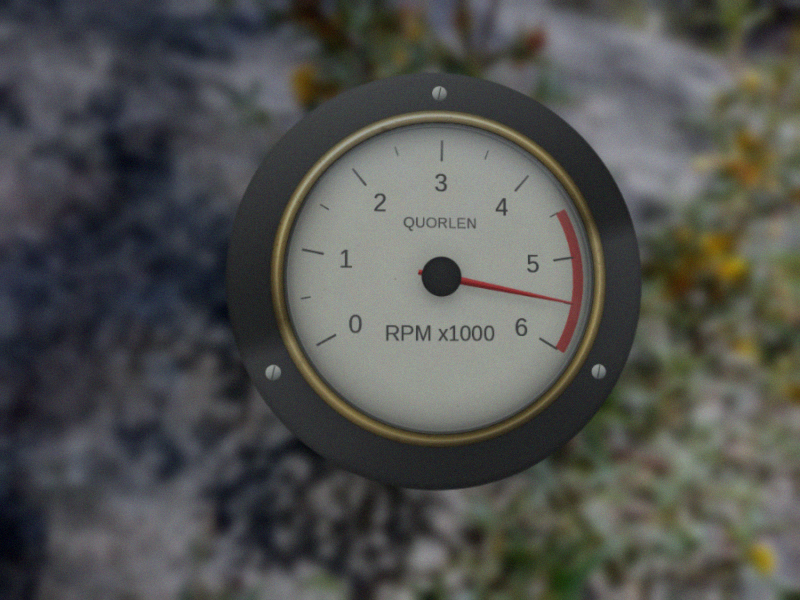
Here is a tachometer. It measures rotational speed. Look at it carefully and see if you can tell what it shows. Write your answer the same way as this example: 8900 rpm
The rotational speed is 5500 rpm
